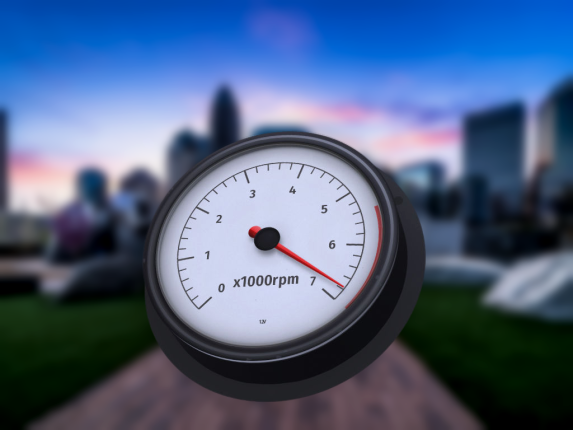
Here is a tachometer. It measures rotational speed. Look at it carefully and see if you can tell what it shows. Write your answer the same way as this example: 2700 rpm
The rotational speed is 6800 rpm
